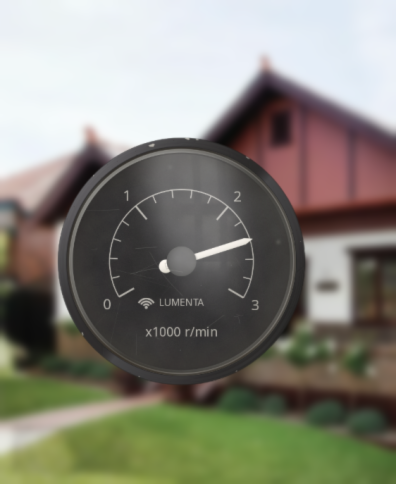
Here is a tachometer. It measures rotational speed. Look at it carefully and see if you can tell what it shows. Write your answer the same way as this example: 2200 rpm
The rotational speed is 2400 rpm
